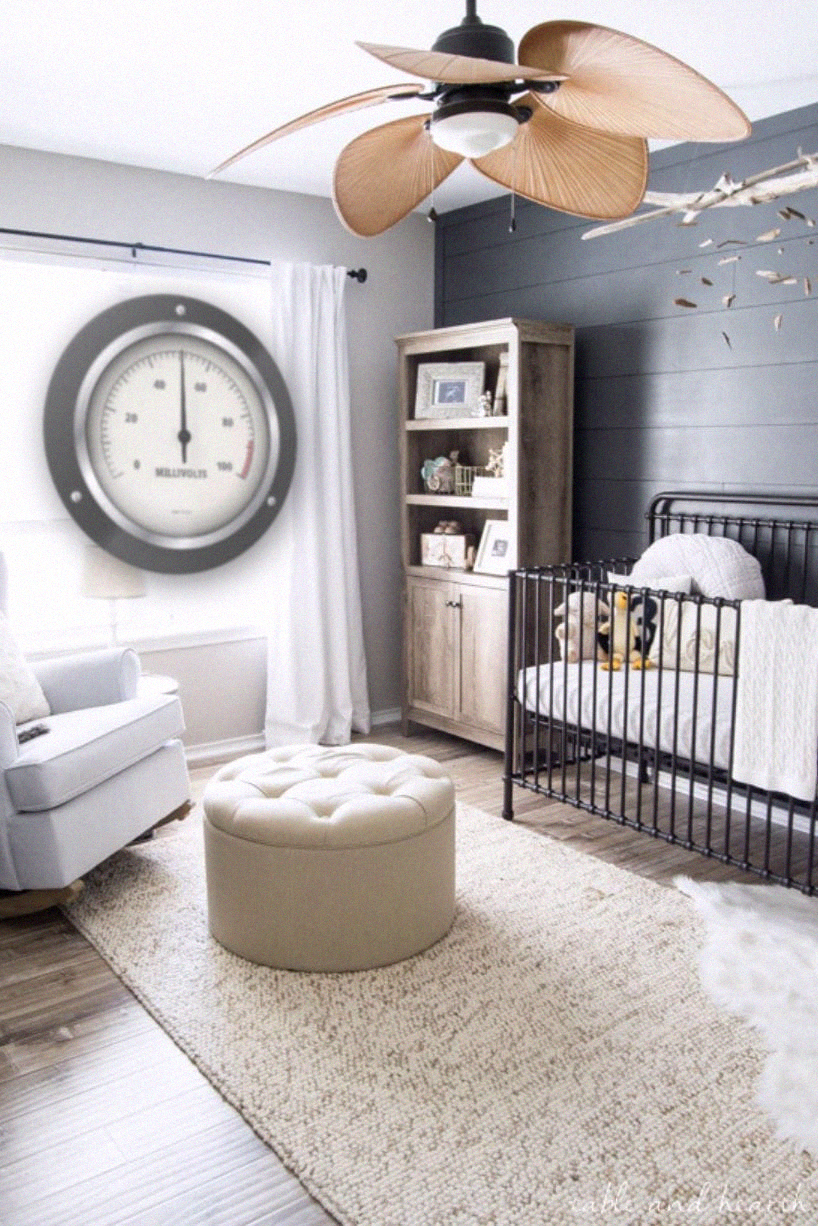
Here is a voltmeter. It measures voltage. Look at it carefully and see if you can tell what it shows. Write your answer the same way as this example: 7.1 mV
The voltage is 50 mV
